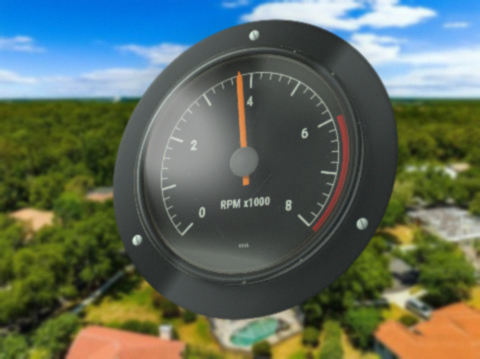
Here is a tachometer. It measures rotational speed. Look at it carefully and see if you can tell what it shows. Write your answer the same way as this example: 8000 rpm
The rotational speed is 3800 rpm
